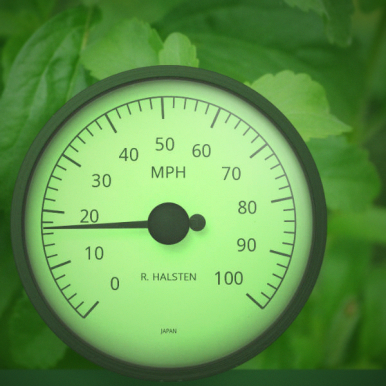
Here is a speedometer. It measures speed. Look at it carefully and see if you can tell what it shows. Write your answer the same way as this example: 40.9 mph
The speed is 17 mph
